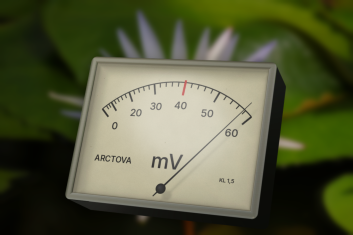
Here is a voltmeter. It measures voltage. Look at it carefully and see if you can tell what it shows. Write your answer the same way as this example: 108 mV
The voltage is 58 mV
